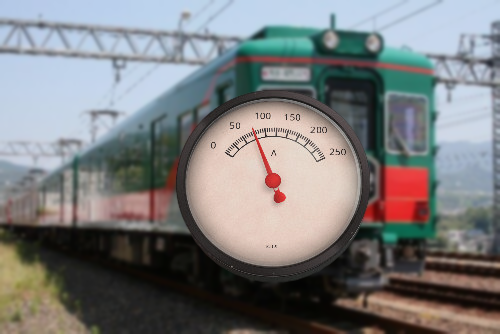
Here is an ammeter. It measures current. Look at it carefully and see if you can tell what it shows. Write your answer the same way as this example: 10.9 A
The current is 75 A
